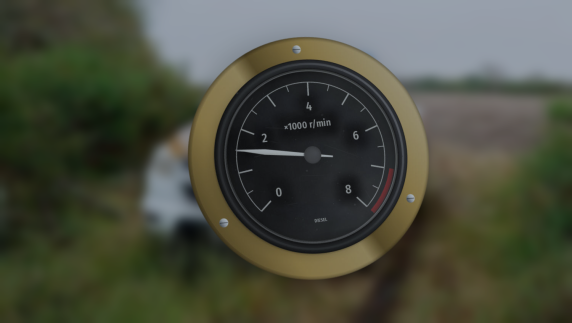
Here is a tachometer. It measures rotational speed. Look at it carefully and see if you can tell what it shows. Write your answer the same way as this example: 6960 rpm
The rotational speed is 1500 rpm
